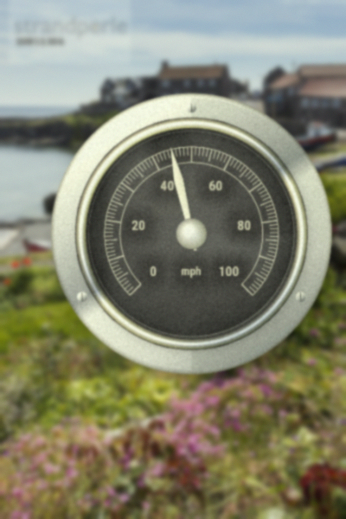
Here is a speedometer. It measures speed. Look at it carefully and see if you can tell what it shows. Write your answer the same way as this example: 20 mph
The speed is 45 mph
